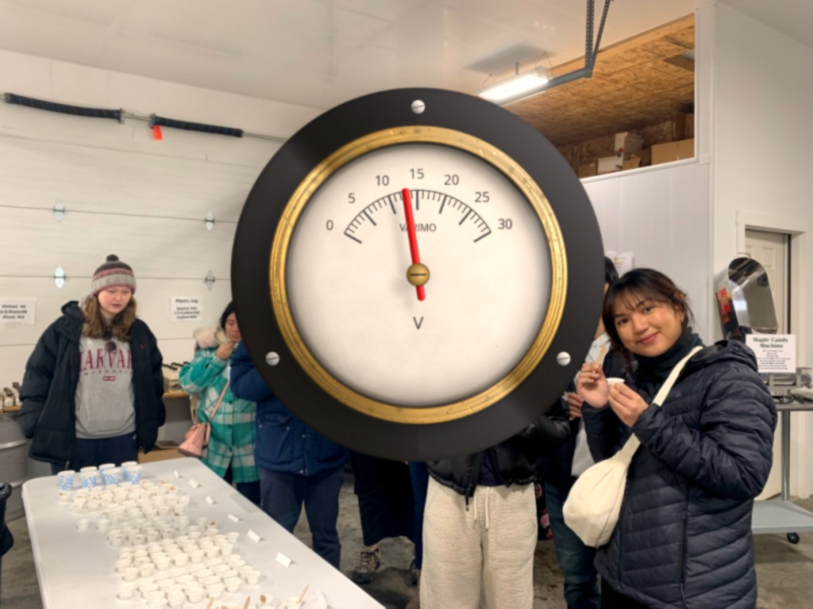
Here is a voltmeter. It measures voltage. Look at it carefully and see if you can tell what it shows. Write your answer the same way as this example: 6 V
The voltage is 13 V
